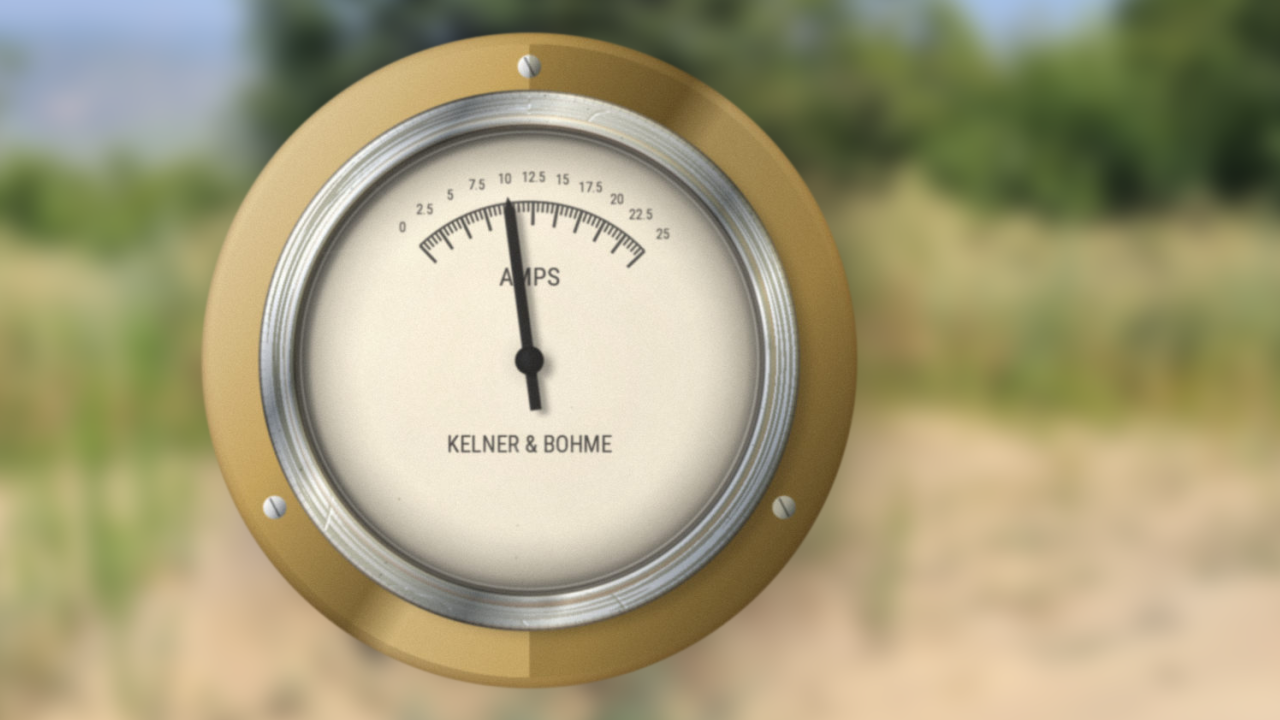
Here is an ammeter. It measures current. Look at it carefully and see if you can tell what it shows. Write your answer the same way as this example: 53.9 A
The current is 10 A
